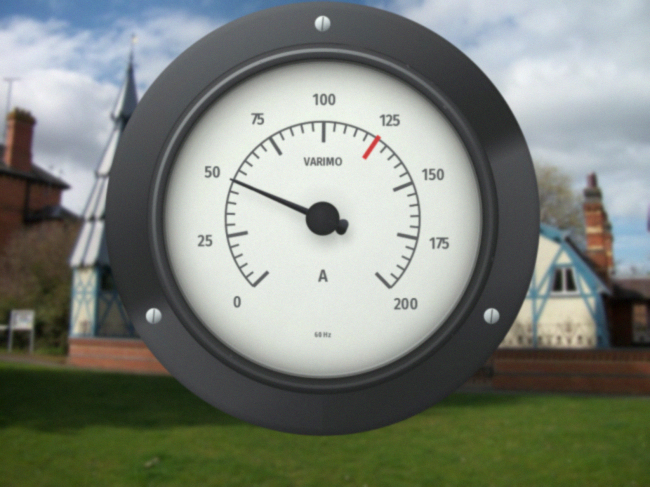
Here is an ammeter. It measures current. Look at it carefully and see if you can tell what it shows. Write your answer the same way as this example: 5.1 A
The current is 50 A
